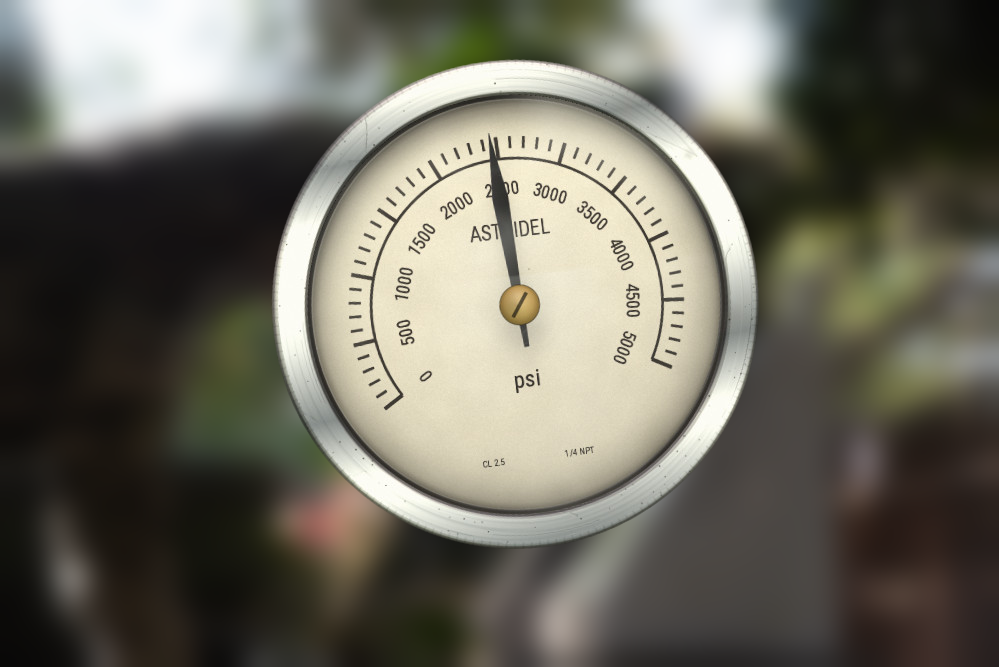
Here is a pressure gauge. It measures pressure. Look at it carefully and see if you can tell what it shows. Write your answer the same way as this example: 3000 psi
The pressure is 2450 psi
